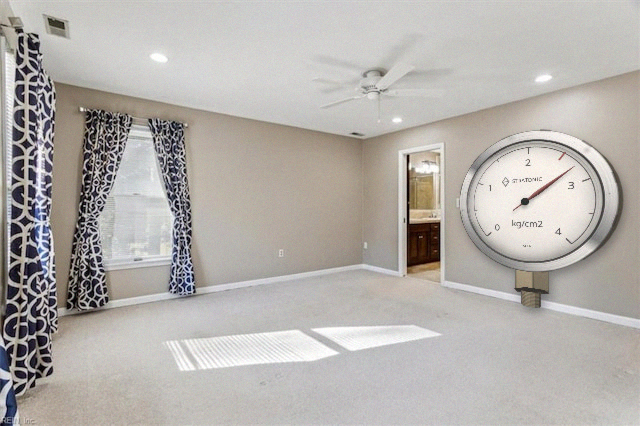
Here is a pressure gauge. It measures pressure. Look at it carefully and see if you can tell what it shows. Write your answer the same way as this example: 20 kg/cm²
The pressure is 2.75 kg/cm²
